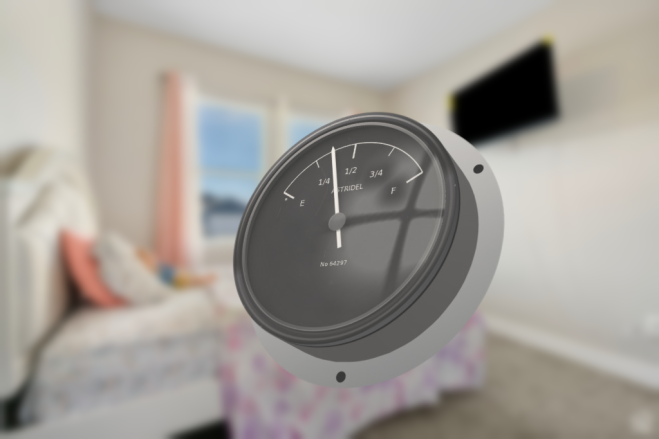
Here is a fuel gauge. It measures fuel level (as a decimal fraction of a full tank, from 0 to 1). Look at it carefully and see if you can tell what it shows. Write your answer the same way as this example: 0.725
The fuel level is 0.375
